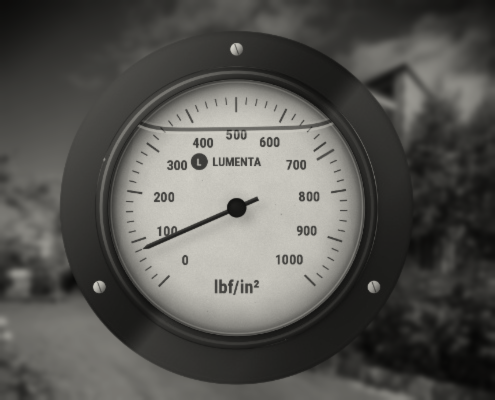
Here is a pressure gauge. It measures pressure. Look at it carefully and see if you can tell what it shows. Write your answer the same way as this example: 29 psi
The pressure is 80 psi
